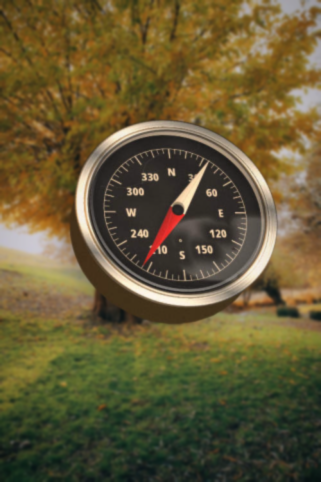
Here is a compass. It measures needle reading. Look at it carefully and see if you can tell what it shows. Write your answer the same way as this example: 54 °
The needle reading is 215 °
